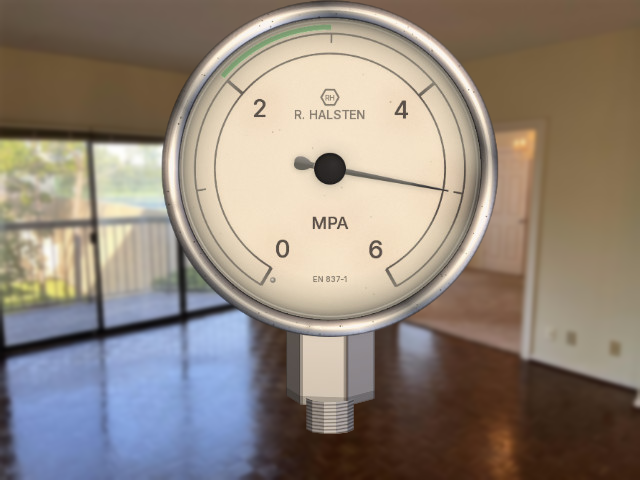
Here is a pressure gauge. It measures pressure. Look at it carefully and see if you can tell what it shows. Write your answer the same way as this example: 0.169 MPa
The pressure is 5 MPa
